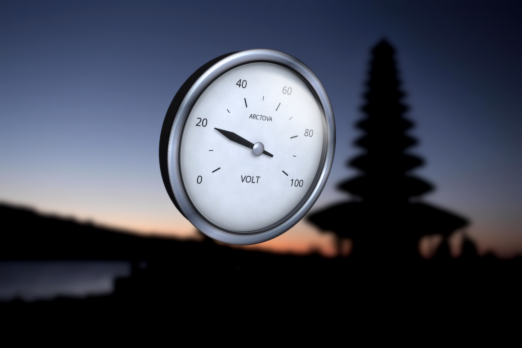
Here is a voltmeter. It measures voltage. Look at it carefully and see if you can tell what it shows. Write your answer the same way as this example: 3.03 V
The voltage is 20 V
